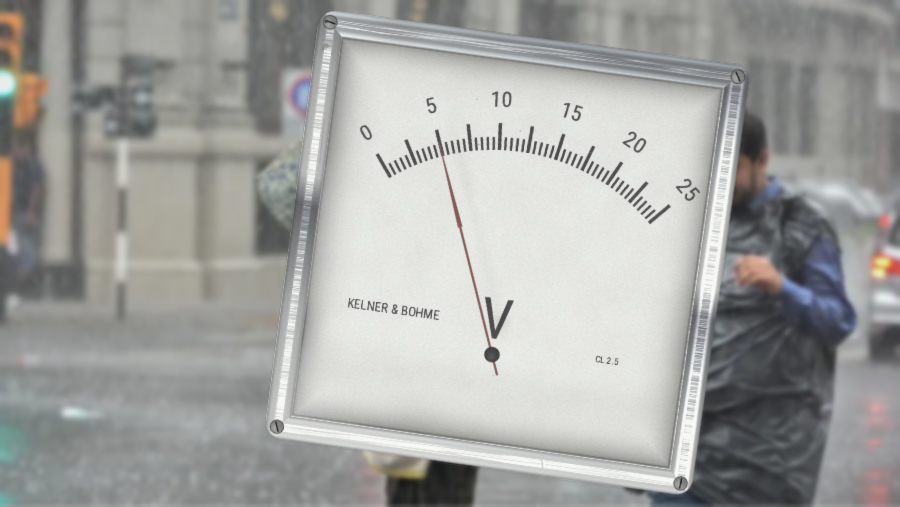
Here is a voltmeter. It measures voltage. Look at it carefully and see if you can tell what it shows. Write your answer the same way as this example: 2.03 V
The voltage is 5 V
